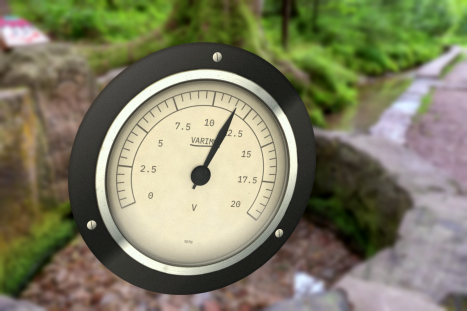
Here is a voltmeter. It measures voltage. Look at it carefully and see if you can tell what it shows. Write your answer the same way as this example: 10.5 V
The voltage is 11.5 V
